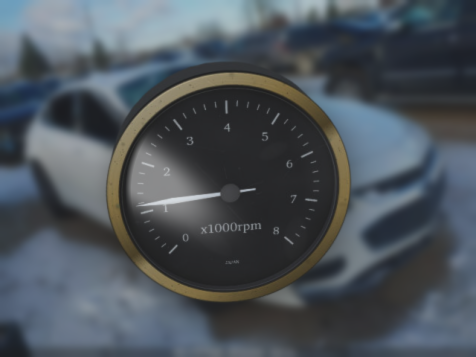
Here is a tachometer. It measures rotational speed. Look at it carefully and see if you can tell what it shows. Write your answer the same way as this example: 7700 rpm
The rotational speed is 1200 rpm
